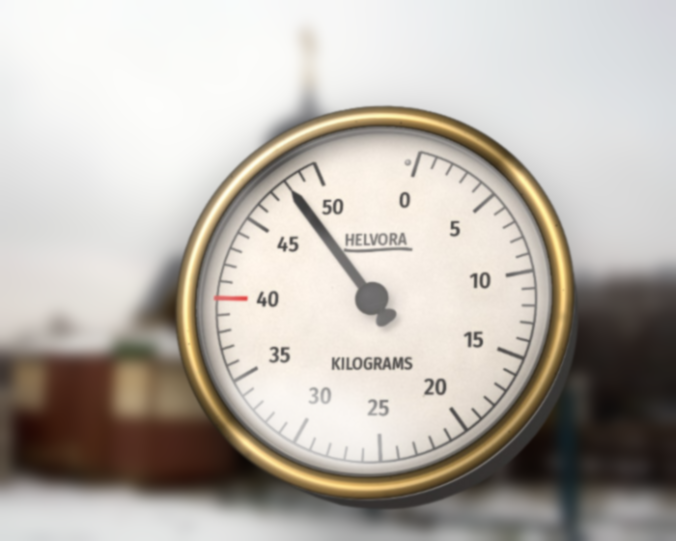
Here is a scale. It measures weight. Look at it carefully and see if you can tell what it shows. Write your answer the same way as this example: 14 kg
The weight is 48 kg
